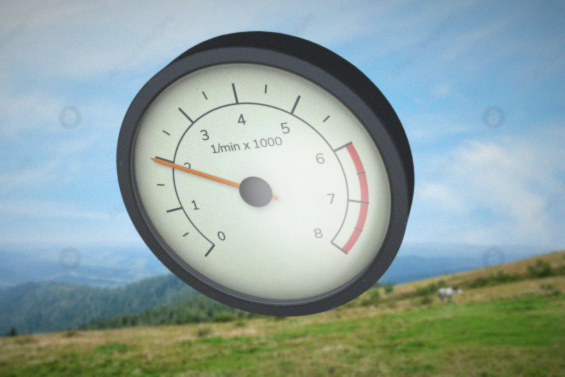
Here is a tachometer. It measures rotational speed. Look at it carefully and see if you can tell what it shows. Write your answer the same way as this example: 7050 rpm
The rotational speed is 2000 rpm
